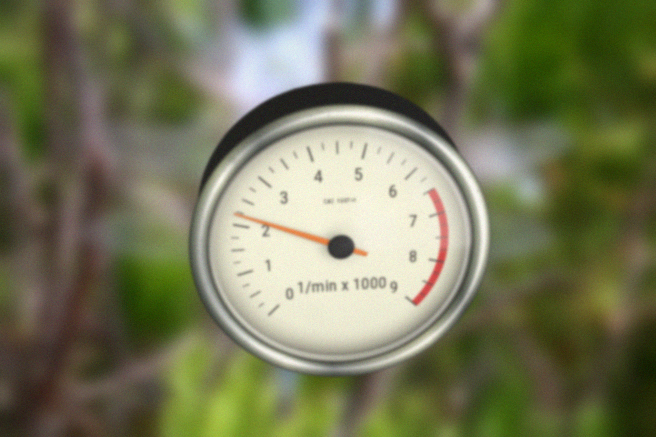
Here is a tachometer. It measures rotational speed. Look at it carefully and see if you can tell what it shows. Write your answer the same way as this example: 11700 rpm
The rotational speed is 2250 rpm
